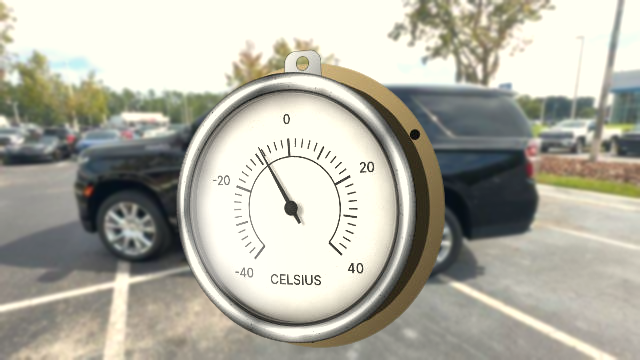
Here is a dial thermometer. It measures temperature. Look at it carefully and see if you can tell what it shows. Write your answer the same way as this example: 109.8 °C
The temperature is -8 °C
